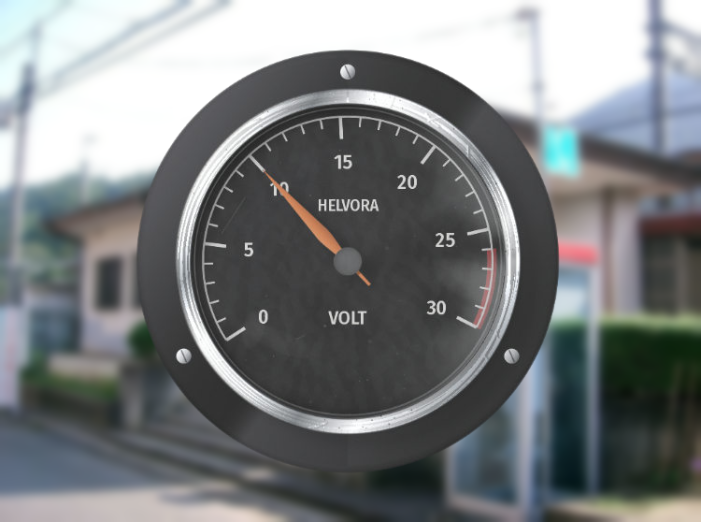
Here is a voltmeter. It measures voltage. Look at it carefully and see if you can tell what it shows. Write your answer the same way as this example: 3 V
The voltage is 10 V
